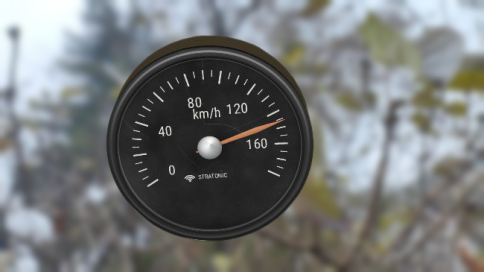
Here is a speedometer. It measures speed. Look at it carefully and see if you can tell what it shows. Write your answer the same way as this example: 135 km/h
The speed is 145 km/h
